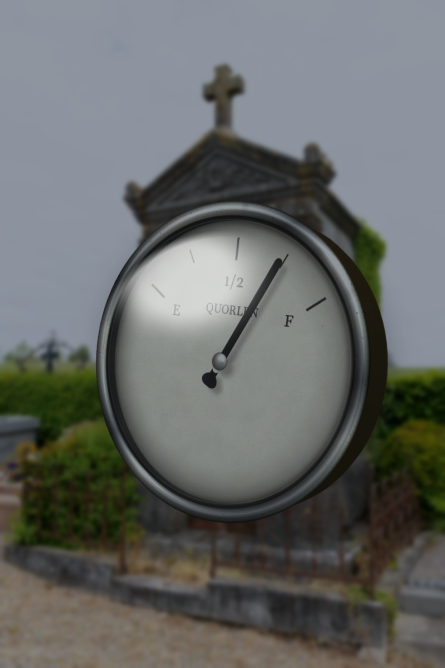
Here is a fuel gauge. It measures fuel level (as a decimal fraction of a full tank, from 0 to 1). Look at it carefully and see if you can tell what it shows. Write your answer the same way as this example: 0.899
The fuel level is 0.75
